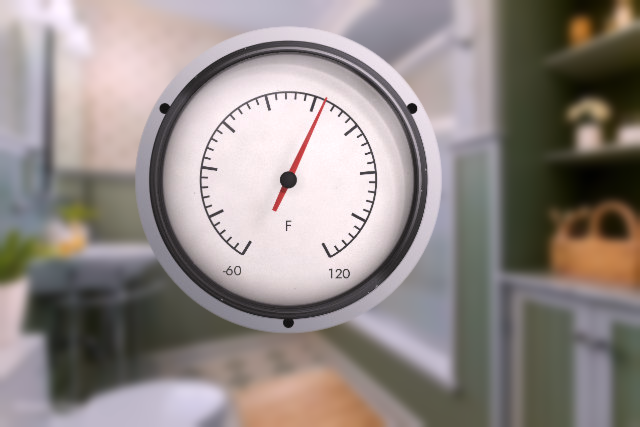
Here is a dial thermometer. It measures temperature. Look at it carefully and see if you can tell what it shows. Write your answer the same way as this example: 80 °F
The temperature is 44 °F
